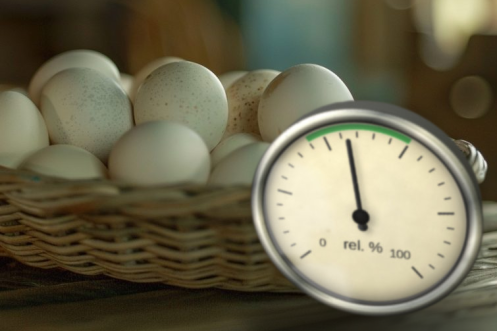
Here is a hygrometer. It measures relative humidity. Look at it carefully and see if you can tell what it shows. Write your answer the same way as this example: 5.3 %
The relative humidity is 46 %
